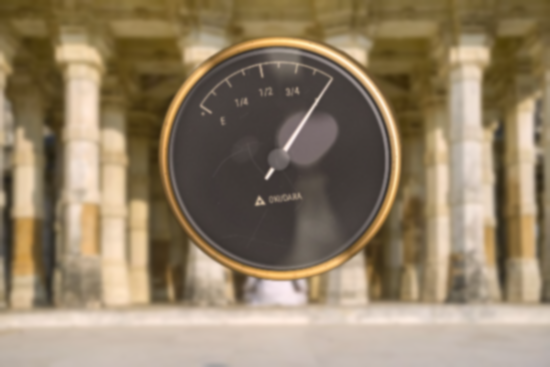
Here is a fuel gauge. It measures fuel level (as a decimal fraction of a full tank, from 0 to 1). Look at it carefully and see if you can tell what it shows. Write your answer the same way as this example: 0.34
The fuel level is 1
